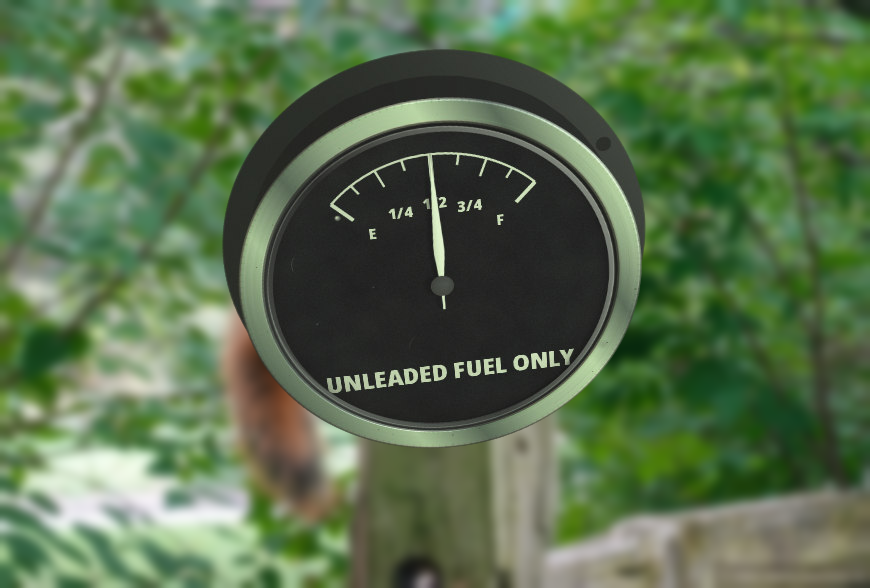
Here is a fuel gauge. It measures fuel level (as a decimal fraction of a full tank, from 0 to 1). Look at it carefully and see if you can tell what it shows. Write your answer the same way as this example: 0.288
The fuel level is 0.5
